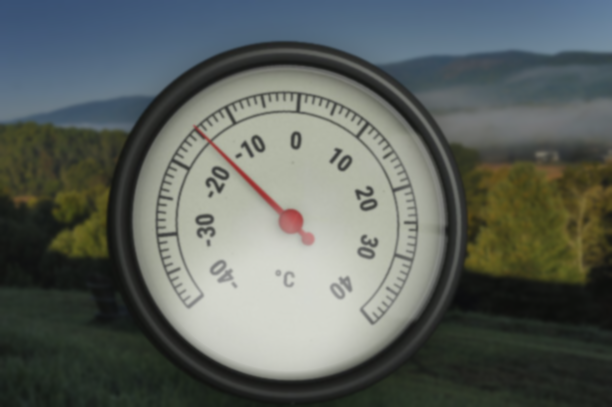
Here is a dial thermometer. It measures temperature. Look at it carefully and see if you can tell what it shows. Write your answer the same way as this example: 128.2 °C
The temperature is -15 °C
